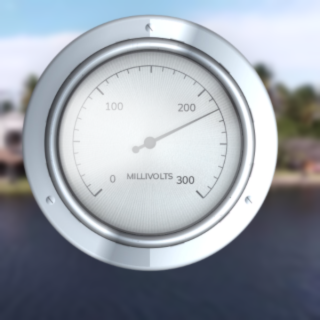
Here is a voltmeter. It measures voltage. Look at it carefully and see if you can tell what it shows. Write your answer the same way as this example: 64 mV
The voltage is 220 mV
